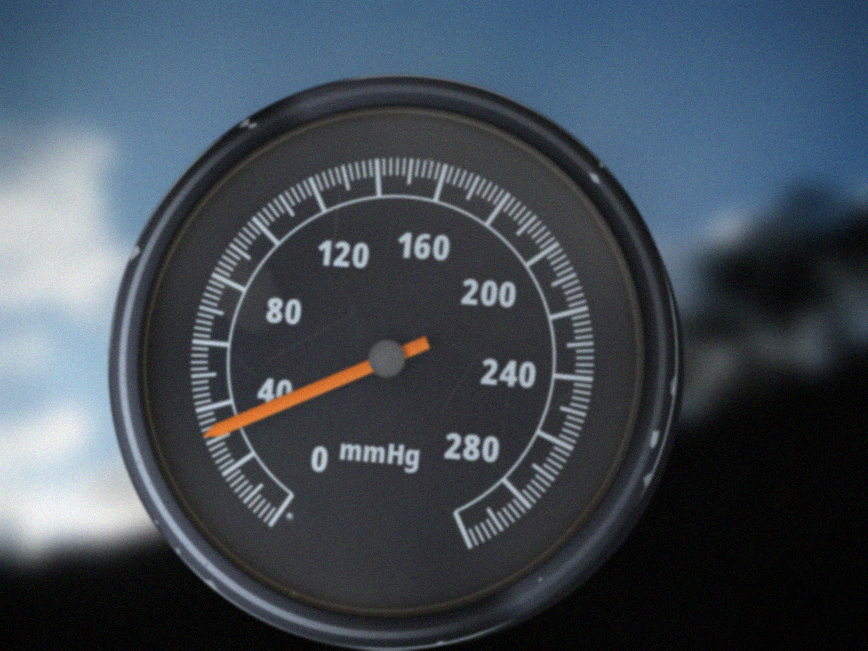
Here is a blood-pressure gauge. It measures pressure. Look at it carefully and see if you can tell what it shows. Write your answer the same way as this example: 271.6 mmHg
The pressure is 32 mmHg
